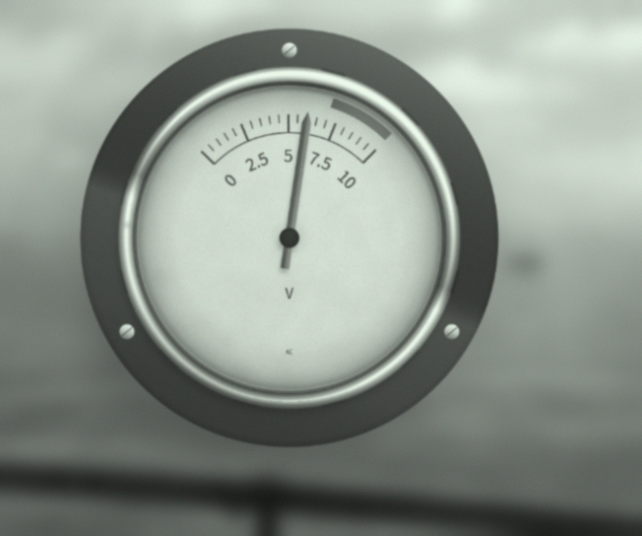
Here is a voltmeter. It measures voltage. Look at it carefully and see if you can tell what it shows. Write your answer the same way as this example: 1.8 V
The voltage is 6 V
